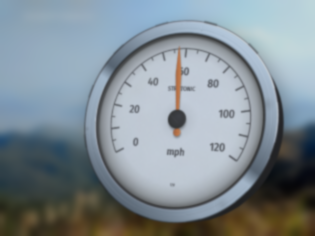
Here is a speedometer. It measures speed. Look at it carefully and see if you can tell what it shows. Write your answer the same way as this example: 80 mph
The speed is 57.5 mph
